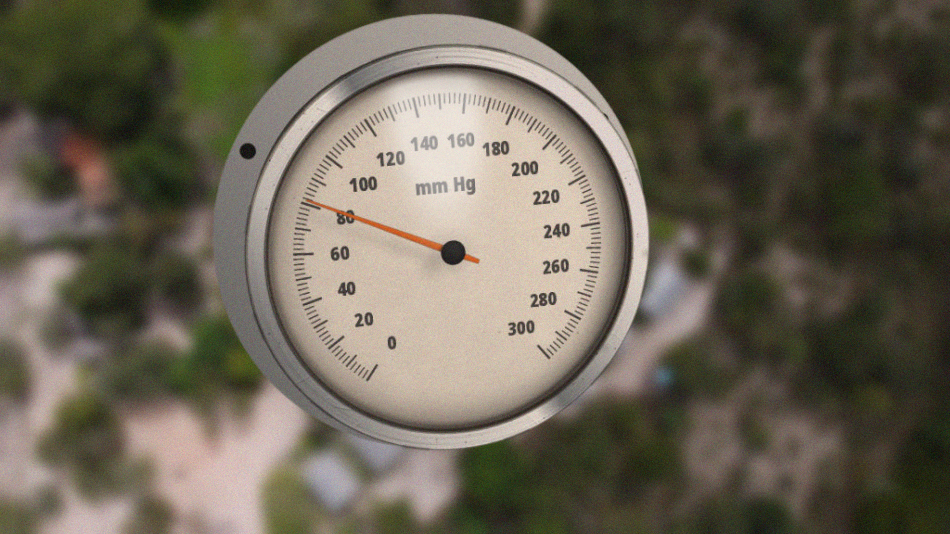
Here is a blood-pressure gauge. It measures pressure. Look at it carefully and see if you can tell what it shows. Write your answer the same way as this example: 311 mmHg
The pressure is 82 mmHg
